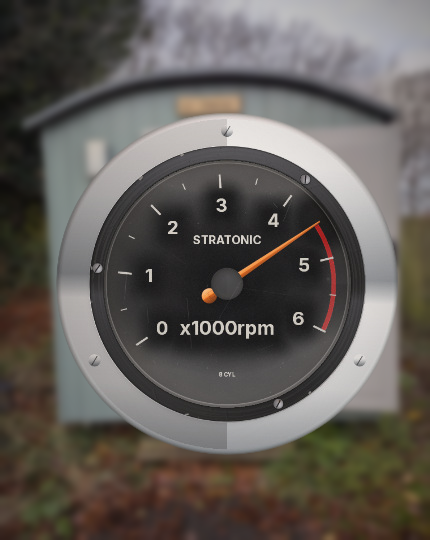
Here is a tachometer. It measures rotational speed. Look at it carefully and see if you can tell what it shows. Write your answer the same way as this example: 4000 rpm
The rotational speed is 4500 rpm
